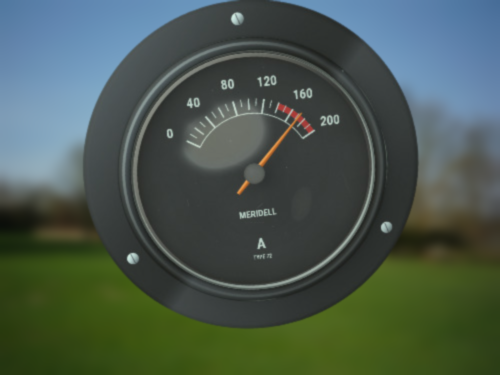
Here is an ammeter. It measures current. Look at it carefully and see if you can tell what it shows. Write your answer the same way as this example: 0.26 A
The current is 170 A
